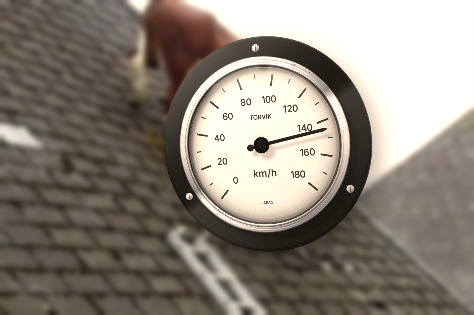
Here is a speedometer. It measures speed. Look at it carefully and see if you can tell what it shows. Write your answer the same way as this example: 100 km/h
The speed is 145 km/h
